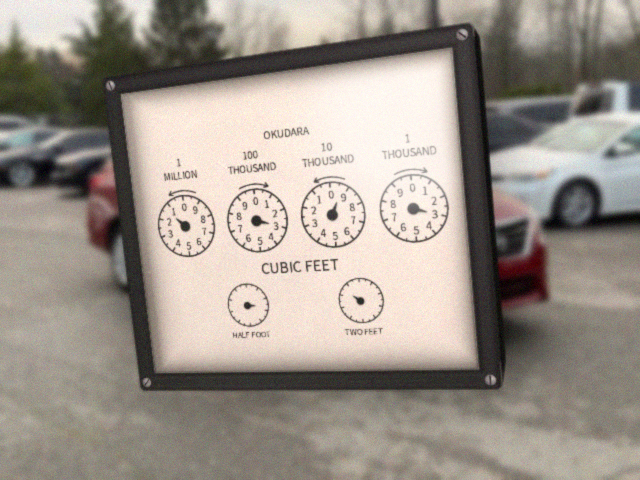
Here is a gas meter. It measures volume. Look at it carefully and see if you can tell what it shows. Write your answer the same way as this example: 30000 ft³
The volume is 129300 ft³
